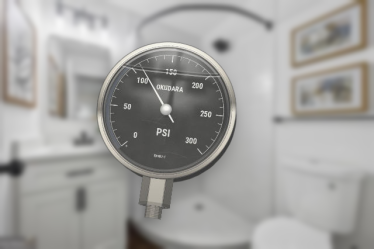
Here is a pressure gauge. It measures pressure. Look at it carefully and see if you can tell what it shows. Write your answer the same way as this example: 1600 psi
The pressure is 110 psi
